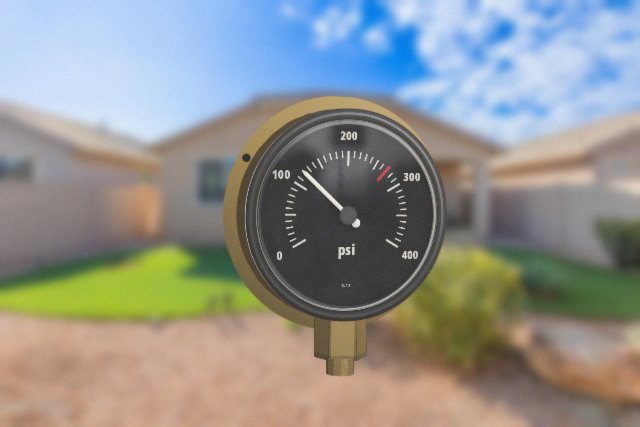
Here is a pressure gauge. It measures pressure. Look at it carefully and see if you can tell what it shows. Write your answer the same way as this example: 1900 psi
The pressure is 120 psi
